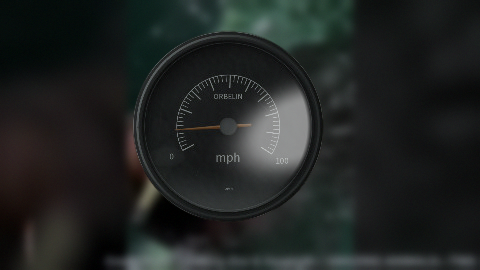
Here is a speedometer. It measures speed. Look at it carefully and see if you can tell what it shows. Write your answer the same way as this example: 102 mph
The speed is 10 mph
